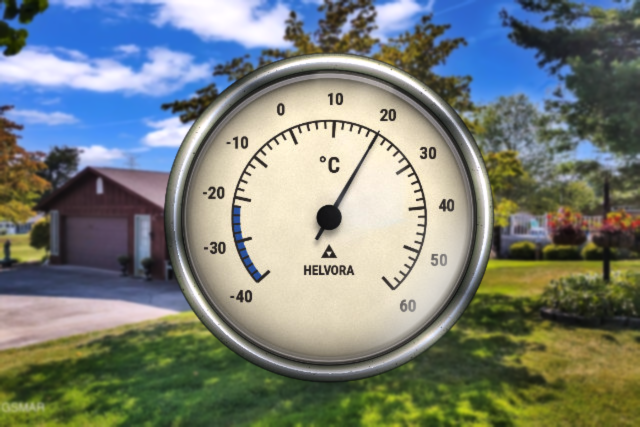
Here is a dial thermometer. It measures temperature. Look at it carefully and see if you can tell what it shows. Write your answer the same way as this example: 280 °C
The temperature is 20 °C
